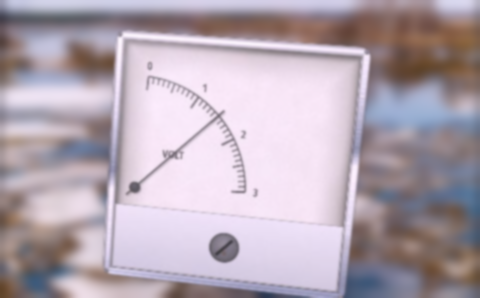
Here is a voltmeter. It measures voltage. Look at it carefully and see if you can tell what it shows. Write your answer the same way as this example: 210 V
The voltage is 1.5 V
